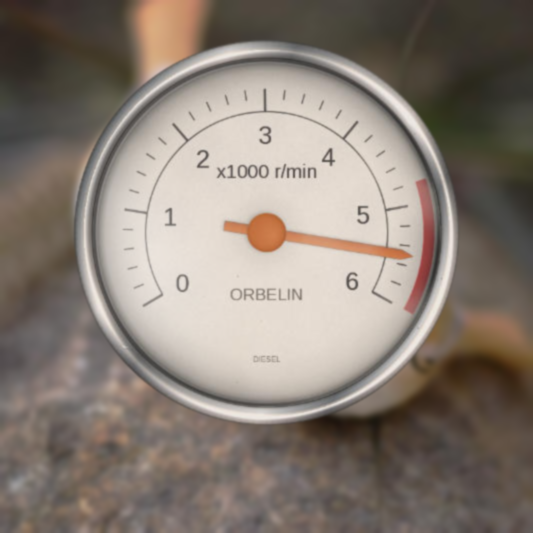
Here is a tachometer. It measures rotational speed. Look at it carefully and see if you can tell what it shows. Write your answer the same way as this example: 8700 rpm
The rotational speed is 5500 rpm
